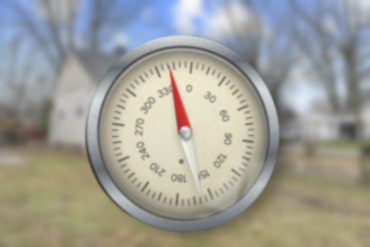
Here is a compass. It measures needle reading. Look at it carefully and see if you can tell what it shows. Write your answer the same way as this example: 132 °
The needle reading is 340 °
